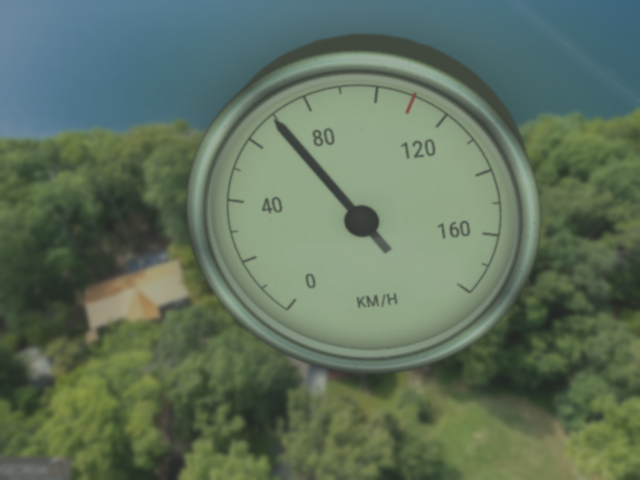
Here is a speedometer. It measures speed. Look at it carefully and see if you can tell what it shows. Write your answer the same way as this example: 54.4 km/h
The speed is 70 km/h
